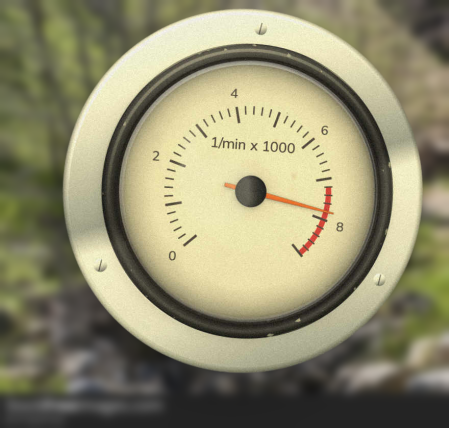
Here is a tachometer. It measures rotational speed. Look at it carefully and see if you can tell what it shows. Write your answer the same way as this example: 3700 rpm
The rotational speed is 7800 rpm
